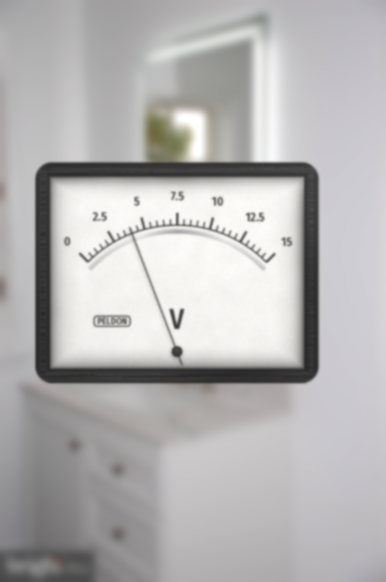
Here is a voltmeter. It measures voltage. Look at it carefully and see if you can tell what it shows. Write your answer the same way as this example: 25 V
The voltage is 4 V
